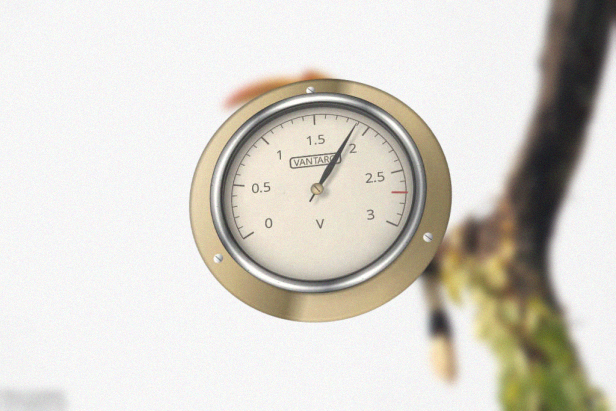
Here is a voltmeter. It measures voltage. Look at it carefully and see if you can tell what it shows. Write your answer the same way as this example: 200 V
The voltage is 1.9 V
